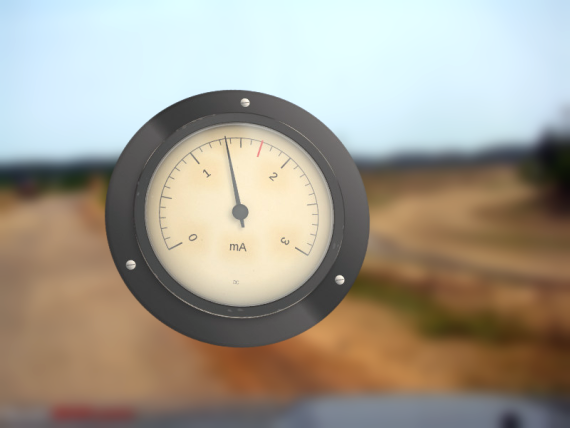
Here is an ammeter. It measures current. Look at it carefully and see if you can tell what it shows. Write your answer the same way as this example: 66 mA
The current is 1.35 mA
